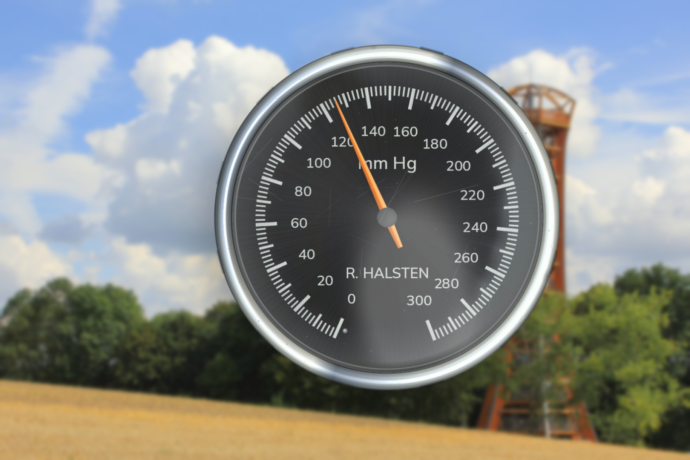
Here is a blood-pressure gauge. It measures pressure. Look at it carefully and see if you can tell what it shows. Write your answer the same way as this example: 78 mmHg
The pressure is 126 mmHg
